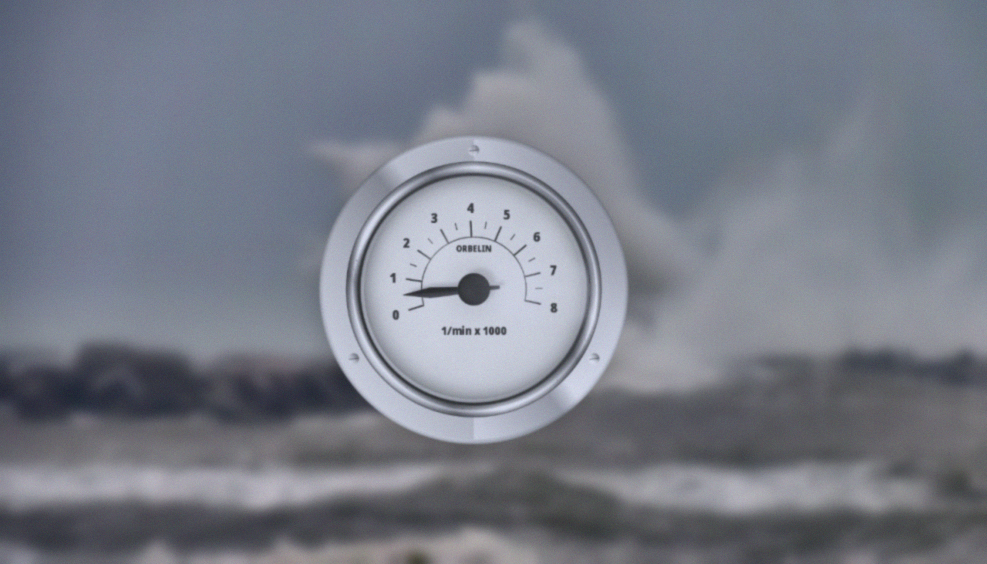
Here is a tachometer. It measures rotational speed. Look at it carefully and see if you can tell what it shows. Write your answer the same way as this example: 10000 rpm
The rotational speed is 500 rpm
